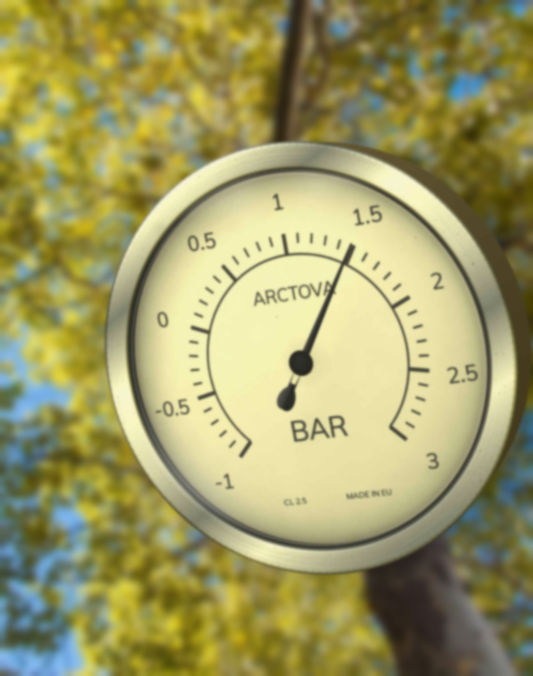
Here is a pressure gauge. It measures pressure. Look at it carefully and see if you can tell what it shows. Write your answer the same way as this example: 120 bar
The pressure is 1.5 bar
